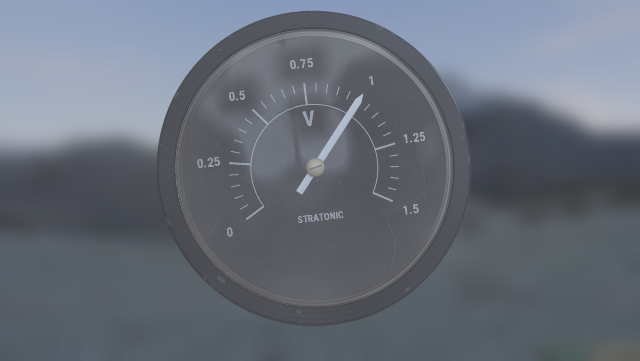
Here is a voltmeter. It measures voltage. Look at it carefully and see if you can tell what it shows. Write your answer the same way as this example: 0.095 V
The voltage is 1 V
